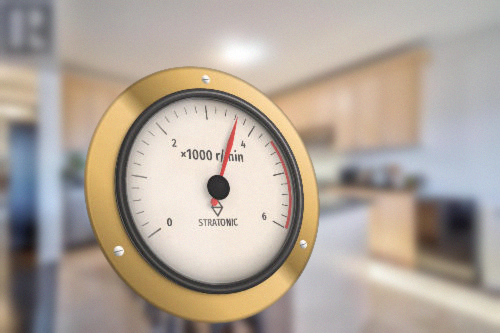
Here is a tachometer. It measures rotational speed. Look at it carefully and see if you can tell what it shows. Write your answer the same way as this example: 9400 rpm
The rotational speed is 3600 rpm
